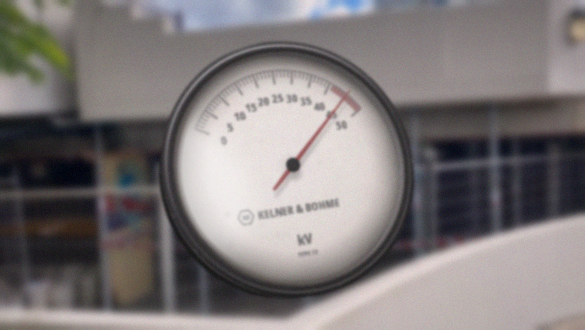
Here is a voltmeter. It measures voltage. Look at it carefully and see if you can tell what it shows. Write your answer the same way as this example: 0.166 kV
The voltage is 45 kV
